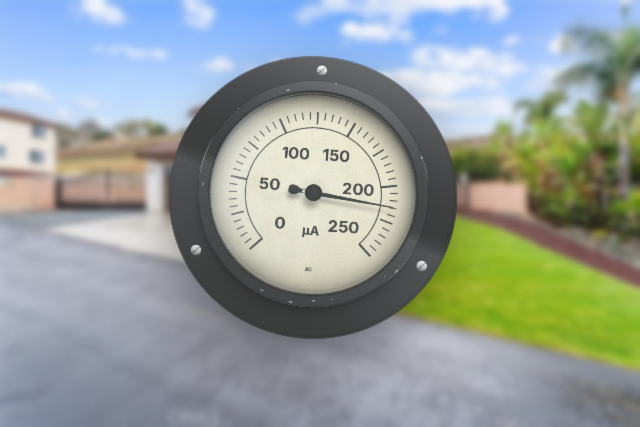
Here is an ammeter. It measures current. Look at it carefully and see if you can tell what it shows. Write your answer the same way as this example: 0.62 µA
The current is 215 µA
